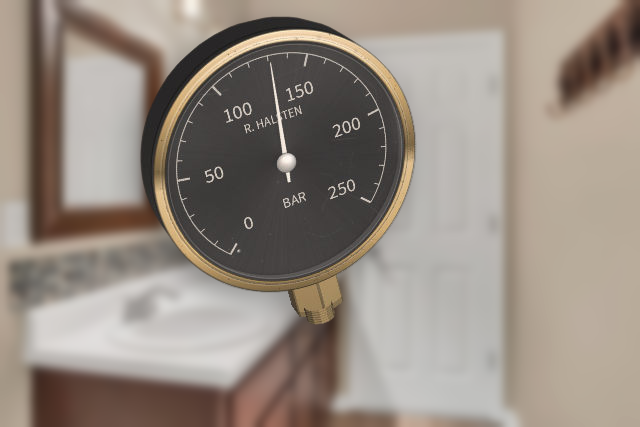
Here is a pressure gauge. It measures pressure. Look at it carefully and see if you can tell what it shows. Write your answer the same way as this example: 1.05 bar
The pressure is 130 bar
